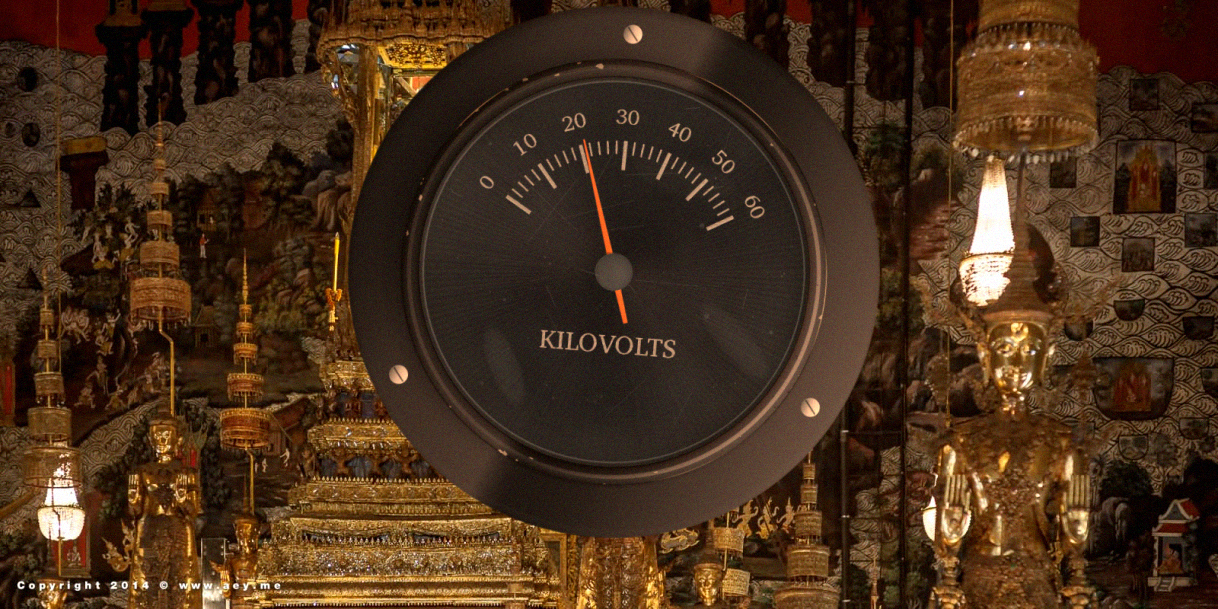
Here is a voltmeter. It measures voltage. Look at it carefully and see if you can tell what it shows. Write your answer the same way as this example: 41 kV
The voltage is 21 kV
